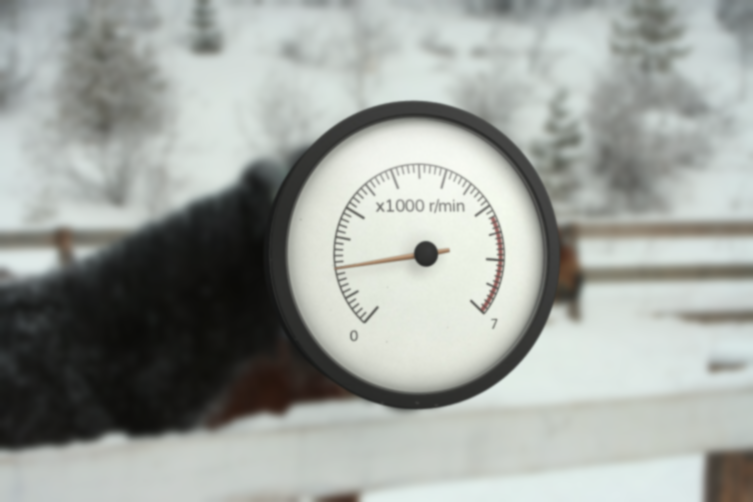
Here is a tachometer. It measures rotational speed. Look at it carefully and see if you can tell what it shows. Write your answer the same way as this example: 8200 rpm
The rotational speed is 1000 rpm
